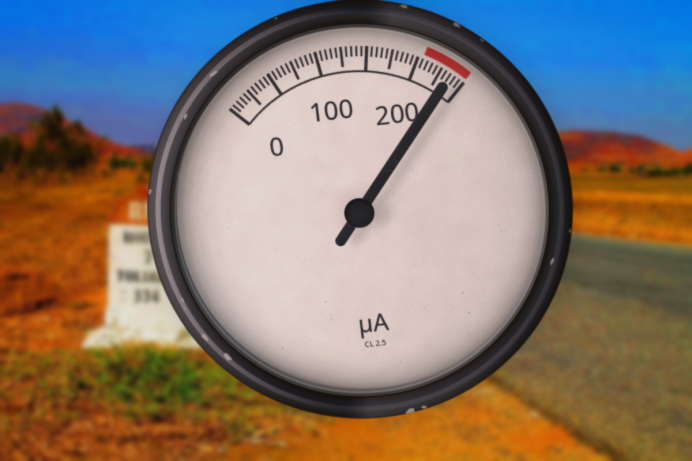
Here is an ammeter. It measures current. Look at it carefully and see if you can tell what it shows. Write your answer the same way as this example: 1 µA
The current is 235 µA
